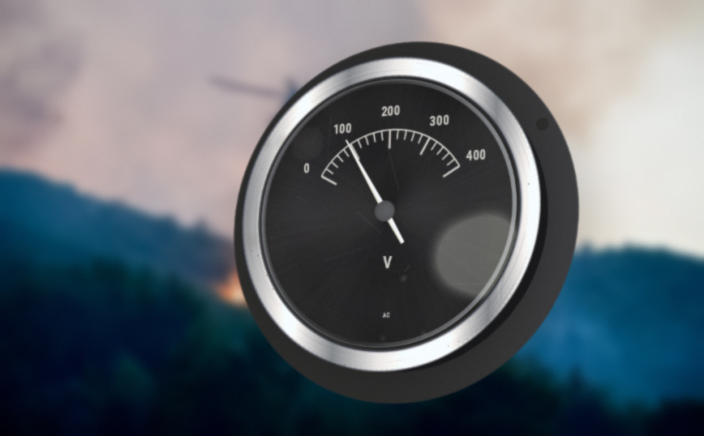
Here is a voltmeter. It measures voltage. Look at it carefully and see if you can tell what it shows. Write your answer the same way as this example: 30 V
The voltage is 100 V
